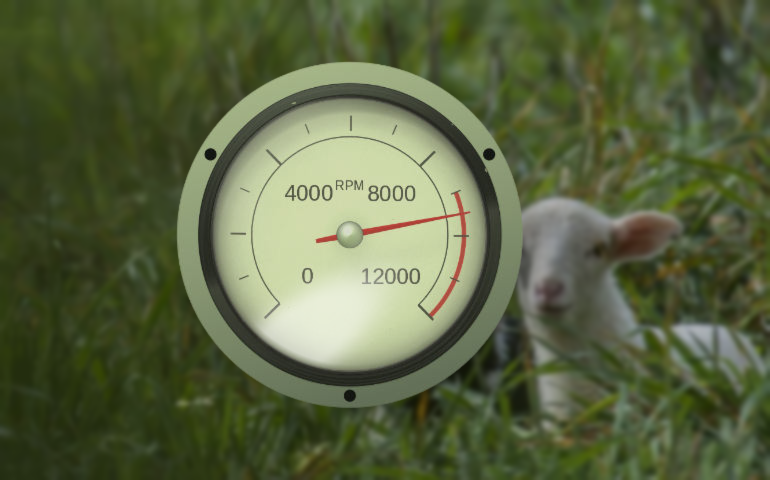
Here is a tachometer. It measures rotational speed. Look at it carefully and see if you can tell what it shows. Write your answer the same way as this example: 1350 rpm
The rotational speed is 9500 rpm
